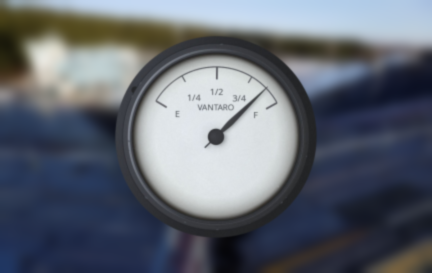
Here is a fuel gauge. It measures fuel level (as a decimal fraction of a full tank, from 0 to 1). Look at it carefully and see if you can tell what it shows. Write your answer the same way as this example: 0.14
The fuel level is 0.875
